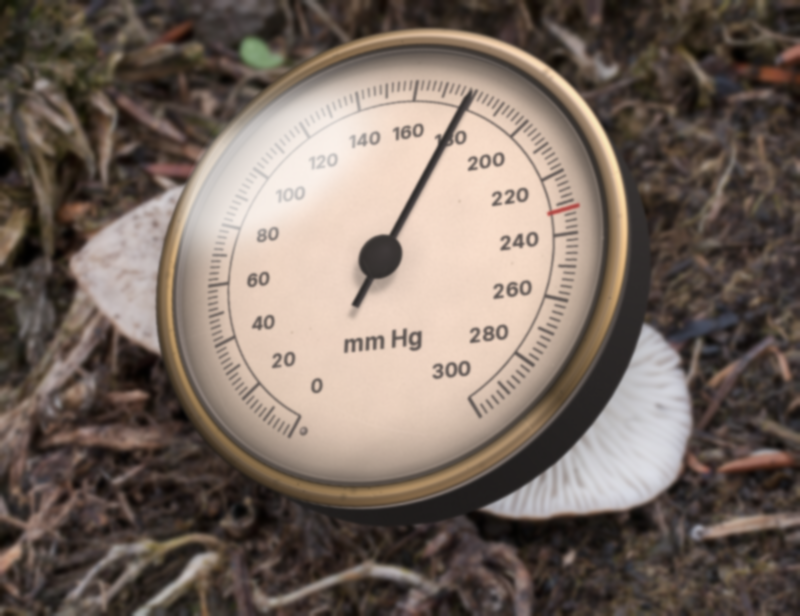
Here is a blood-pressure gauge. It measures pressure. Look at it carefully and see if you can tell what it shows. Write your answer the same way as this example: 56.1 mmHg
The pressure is 180 mmHg
